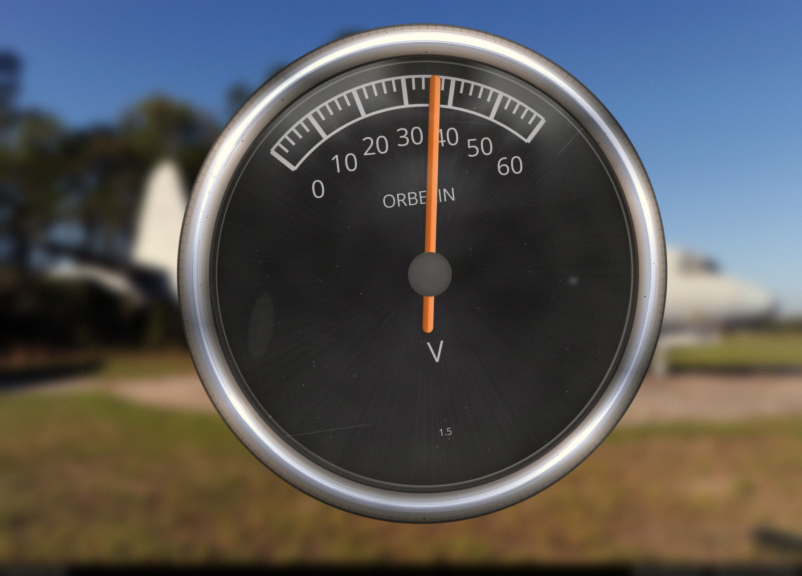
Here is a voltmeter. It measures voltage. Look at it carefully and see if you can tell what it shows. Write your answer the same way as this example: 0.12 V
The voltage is 36 V
